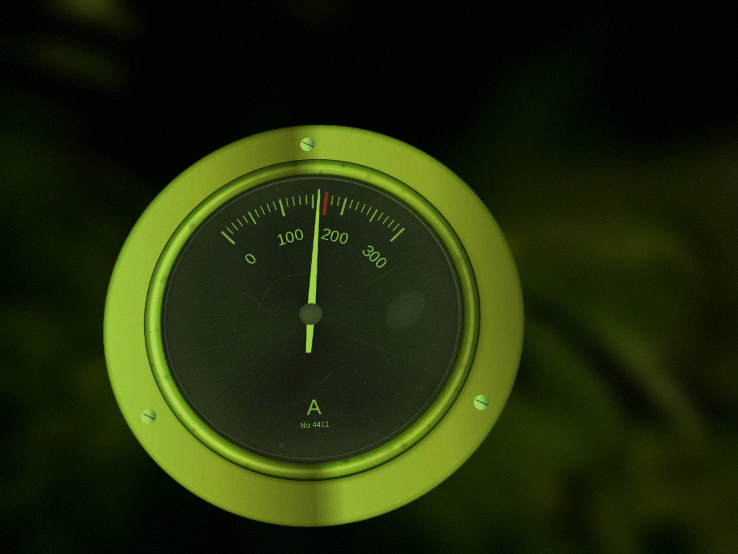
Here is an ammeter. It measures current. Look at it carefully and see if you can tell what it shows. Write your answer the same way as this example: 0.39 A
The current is 160 A
